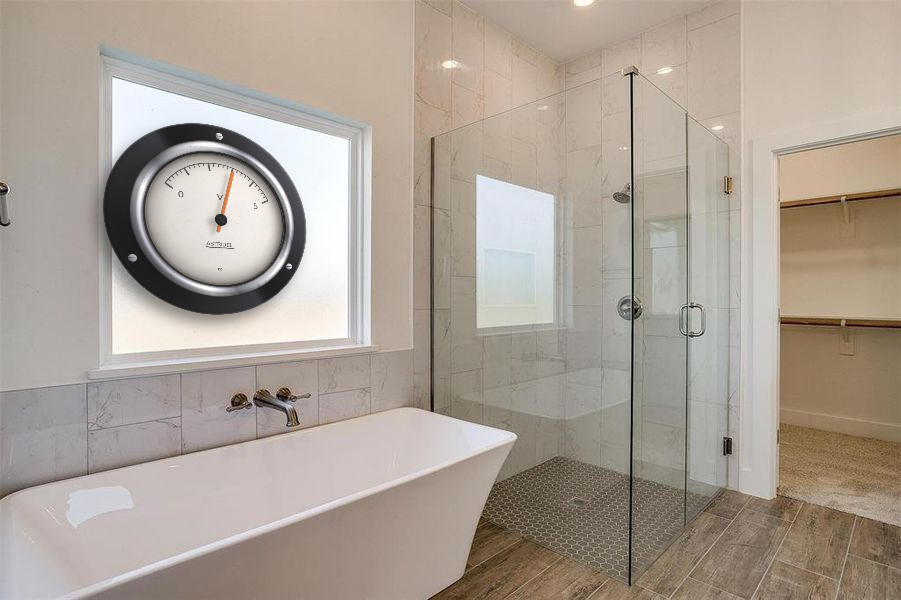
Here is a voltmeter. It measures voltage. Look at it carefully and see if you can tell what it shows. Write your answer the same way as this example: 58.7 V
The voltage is 3 V
